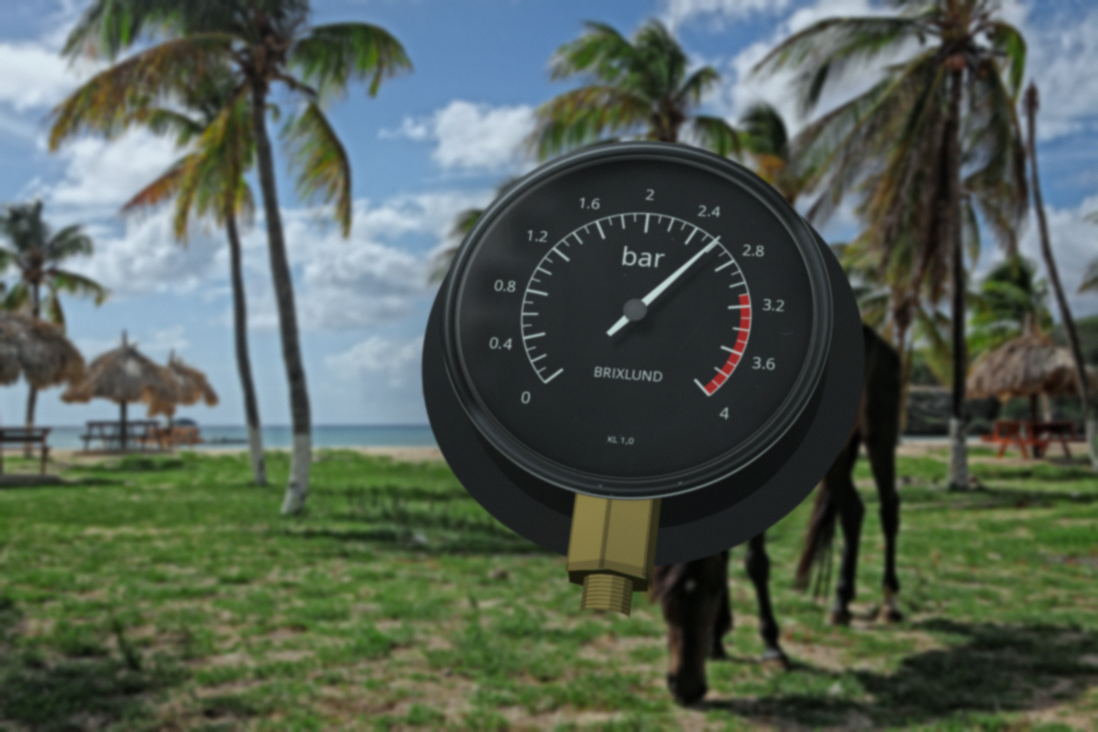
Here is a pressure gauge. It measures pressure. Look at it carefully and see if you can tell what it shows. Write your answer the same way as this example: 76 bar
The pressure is 2.6 bar
